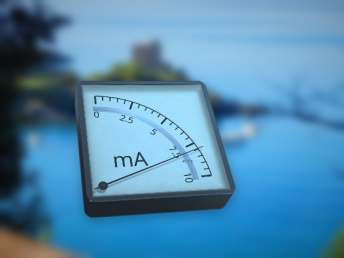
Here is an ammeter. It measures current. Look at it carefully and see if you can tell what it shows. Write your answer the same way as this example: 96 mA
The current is 8 mA
